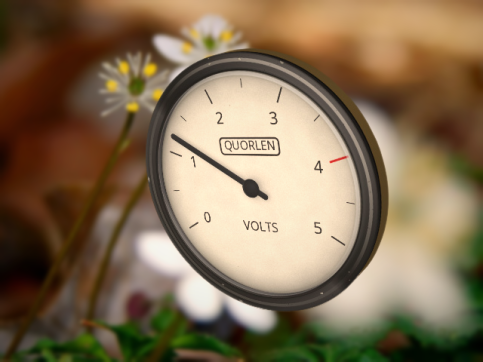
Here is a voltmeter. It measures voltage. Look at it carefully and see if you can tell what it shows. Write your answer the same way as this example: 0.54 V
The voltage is 1.25 V
